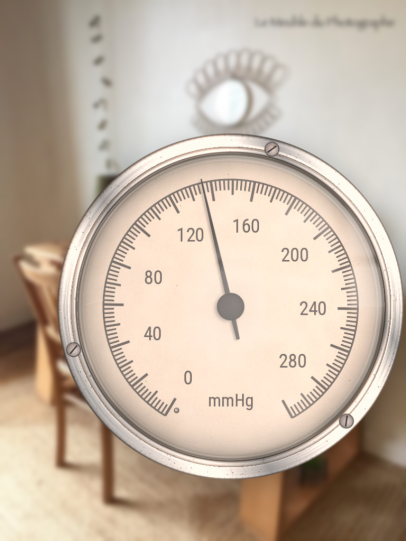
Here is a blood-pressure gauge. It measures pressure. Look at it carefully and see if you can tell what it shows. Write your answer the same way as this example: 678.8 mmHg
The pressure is 136 mmHg
